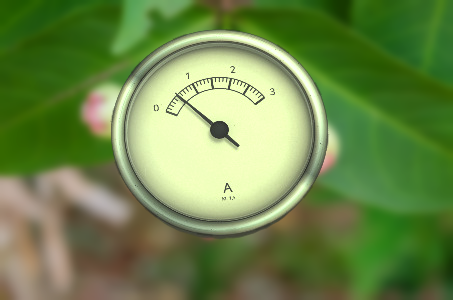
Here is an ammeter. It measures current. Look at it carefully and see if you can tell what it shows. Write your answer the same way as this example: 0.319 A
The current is 0.5 A
